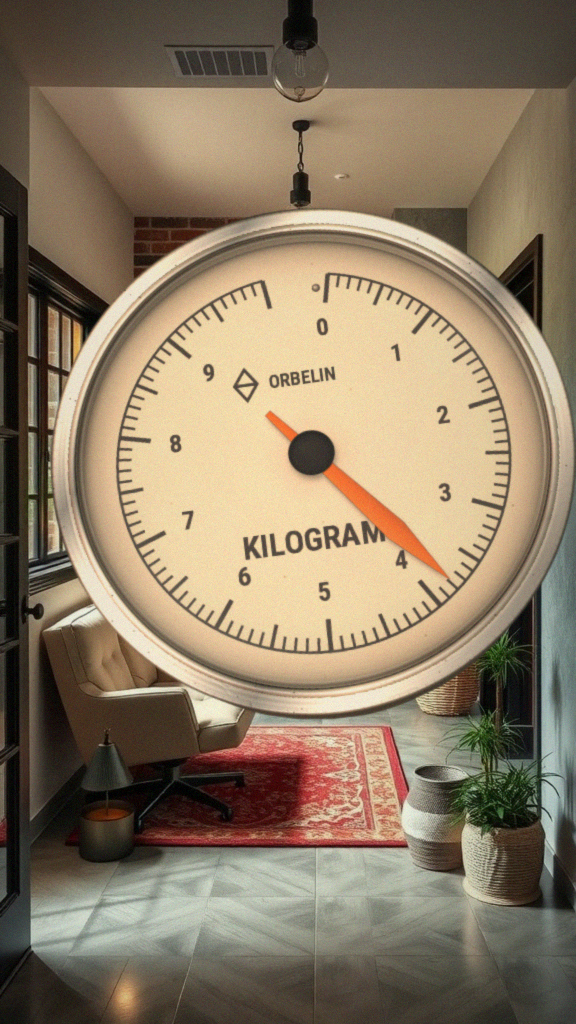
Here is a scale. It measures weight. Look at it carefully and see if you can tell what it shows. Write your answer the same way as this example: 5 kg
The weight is 3.8 kg
